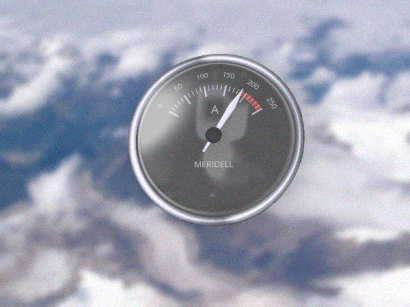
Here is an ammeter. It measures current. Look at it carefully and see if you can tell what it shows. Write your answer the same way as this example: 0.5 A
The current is 190 A
